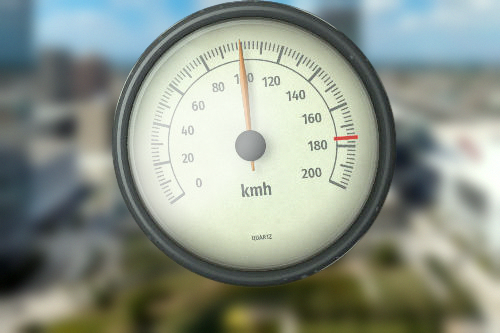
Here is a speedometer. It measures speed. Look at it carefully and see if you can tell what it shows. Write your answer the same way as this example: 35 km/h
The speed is 100 km/h
